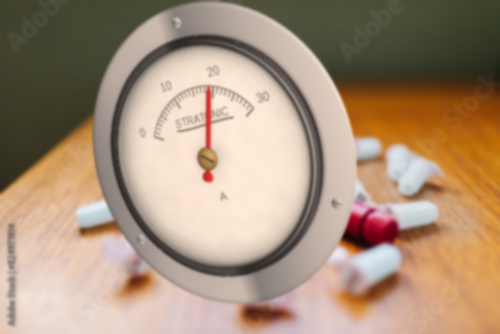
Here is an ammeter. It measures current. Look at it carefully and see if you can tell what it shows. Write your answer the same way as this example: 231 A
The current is 20 A
